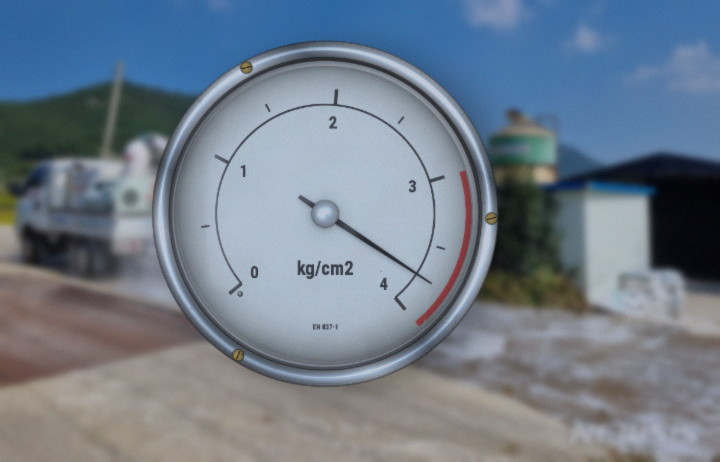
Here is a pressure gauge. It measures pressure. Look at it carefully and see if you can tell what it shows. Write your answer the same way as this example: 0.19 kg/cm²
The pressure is 3.75 kg/cm²
